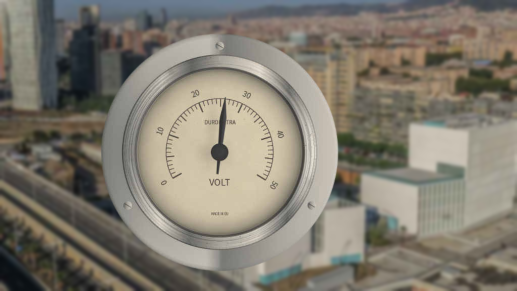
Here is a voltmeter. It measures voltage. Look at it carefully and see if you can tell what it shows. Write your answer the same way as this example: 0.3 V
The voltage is 26 V
